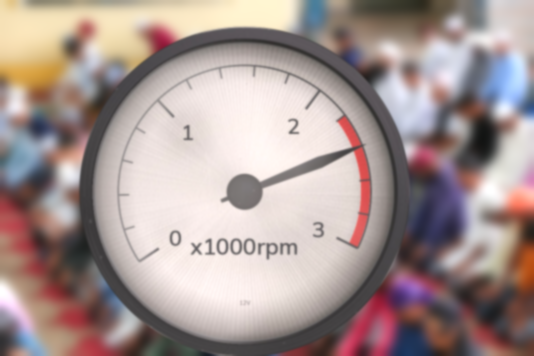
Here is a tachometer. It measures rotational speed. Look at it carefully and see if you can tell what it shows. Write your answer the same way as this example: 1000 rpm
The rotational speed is 2400 rpm
